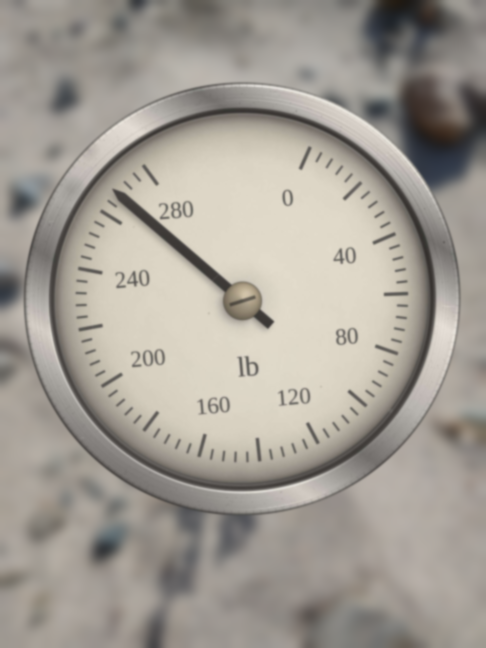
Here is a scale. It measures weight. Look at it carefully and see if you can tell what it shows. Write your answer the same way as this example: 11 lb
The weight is 268 lb
